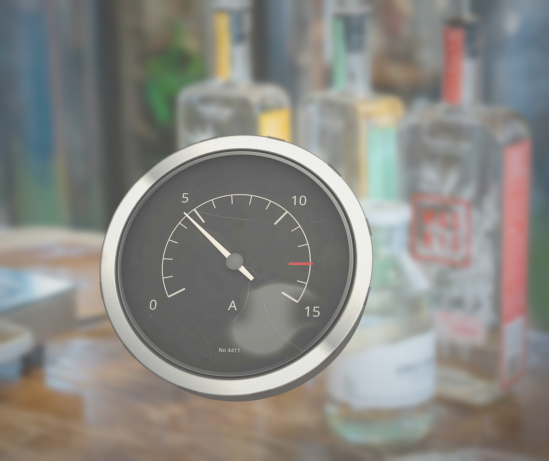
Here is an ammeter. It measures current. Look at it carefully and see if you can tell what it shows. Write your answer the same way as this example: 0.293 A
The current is 4.5 A
